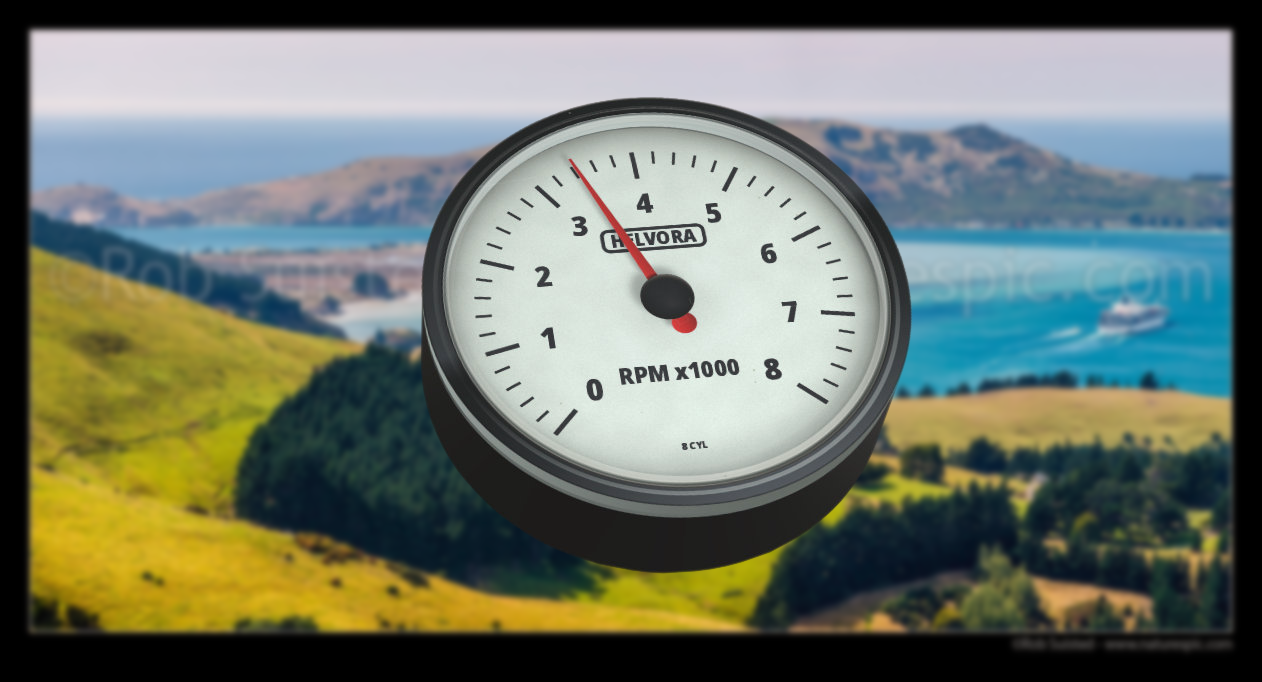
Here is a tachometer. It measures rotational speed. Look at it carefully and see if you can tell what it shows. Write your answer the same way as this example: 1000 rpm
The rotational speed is 3400 rpm
